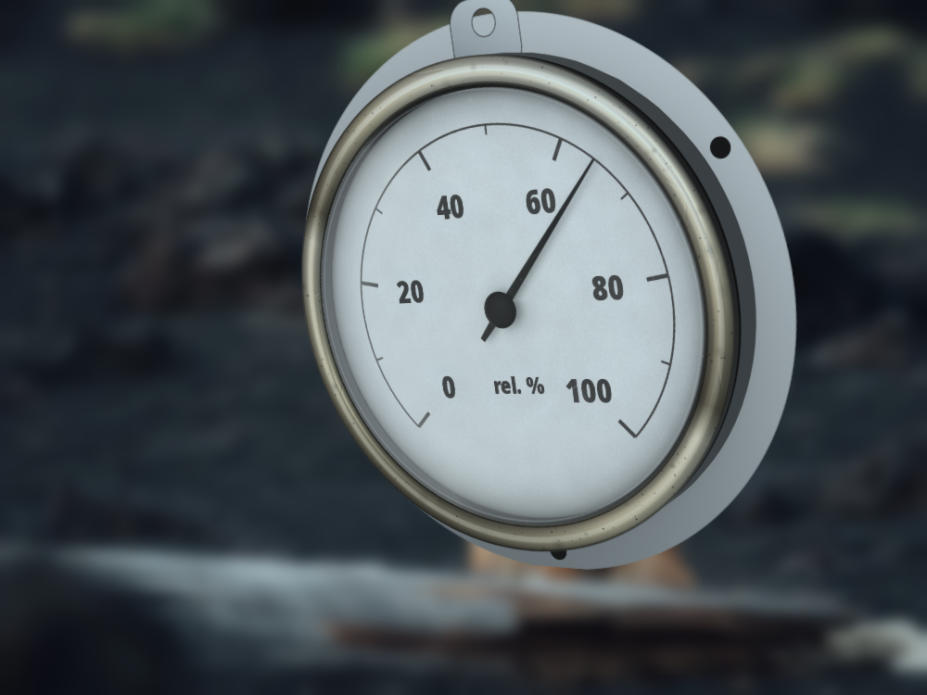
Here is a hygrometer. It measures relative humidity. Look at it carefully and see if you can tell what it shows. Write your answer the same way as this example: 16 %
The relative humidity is 65 %
